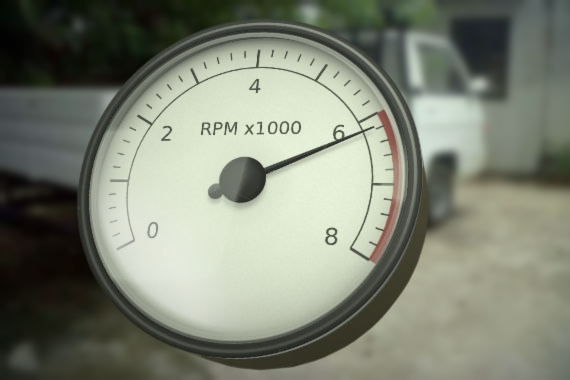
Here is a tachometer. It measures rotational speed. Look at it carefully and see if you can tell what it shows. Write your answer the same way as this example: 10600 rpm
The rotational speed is 6200 rpm
